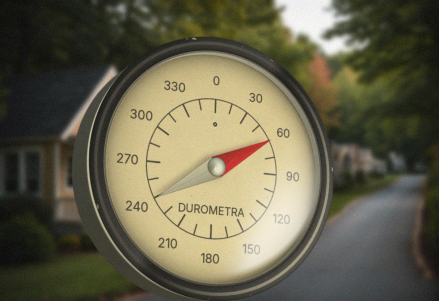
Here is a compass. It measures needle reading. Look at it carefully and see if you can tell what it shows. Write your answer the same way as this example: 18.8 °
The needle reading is 60 °
